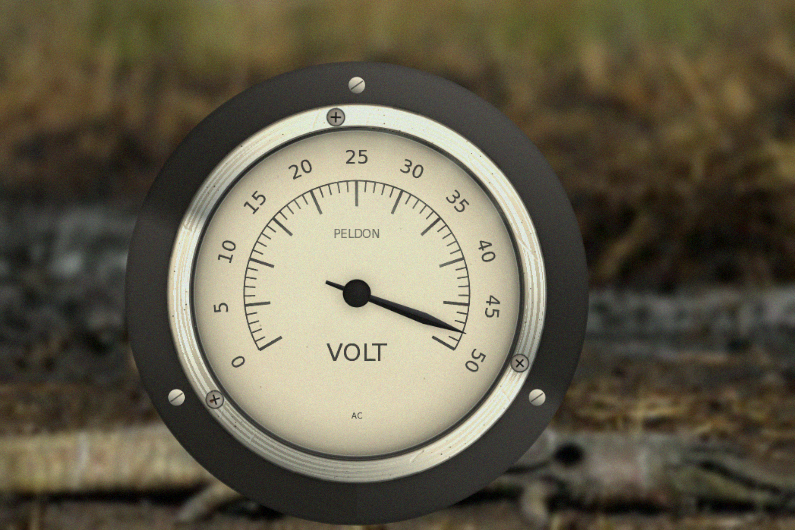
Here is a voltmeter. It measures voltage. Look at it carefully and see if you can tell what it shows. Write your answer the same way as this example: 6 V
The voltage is 48 V
